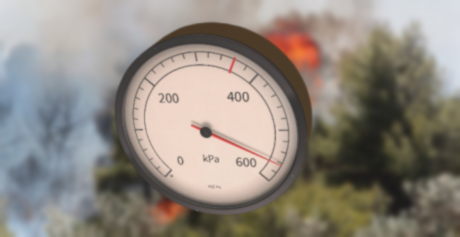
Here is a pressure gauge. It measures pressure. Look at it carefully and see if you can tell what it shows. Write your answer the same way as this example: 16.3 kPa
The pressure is 560 kPa
